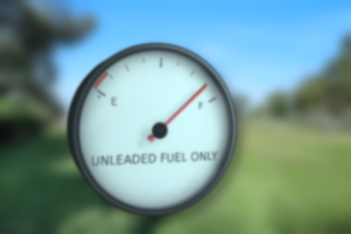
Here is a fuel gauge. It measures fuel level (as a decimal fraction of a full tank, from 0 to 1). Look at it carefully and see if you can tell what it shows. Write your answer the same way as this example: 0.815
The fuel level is 0.875
